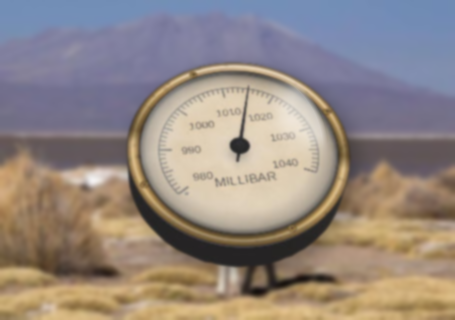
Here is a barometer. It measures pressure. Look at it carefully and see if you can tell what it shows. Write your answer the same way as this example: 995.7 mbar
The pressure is 1015 mbar
